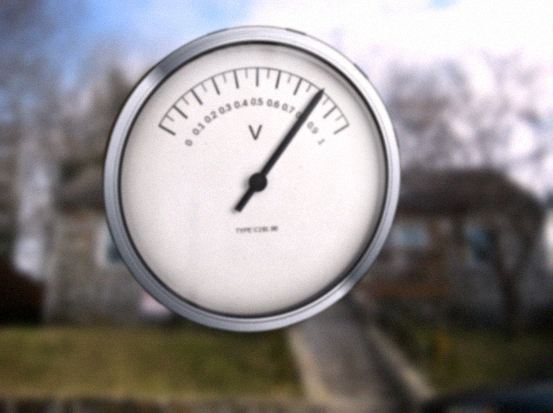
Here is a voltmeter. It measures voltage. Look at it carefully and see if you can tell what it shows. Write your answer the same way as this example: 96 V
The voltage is 0.8 V
